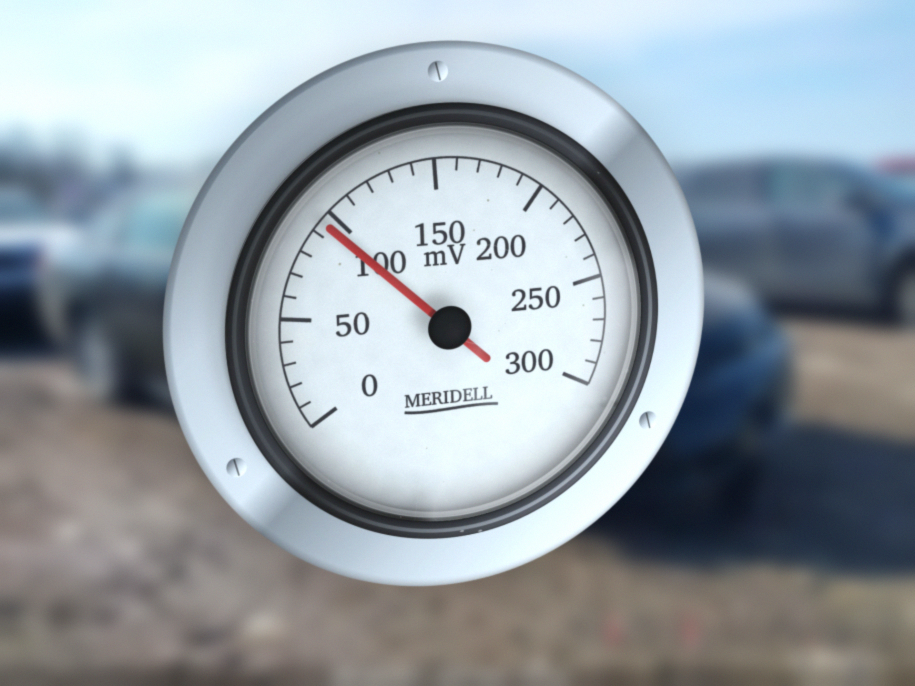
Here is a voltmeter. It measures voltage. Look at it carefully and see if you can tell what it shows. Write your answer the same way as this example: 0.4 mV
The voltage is 95 mV
